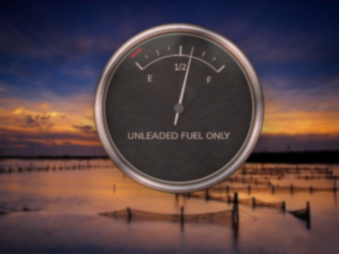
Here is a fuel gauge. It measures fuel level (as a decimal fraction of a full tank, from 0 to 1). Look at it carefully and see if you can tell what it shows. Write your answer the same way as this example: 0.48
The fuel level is 0.625
